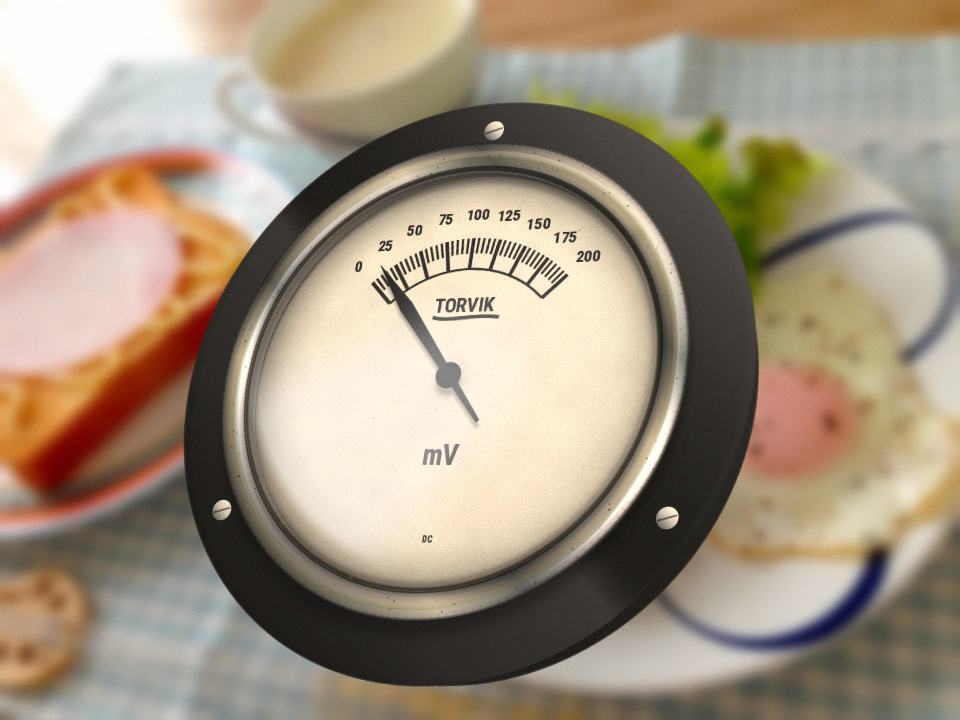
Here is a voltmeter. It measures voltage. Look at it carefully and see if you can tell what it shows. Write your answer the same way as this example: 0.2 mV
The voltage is 15 mV
